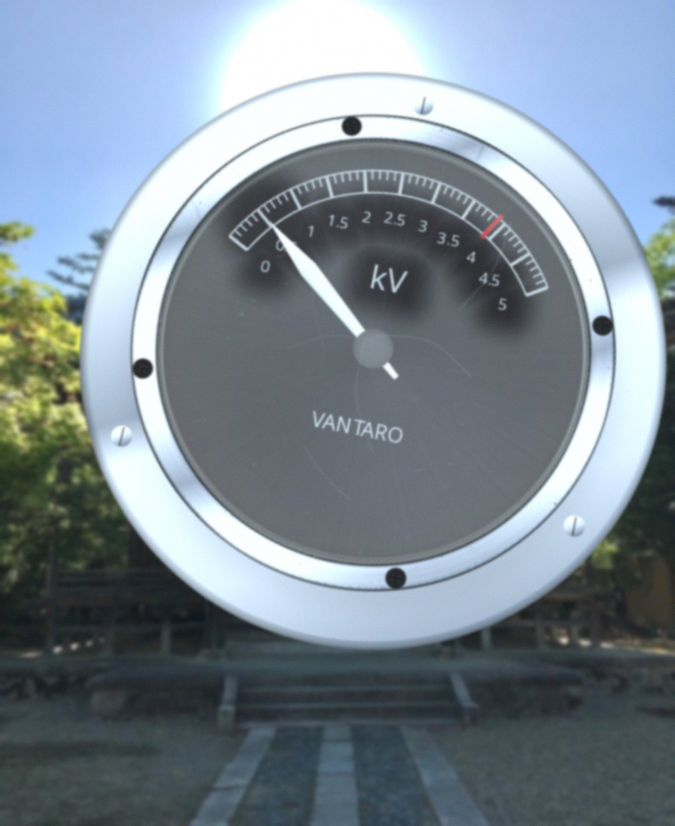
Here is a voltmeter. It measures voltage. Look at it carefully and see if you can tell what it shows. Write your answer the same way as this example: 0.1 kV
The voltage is 0.5 kV
